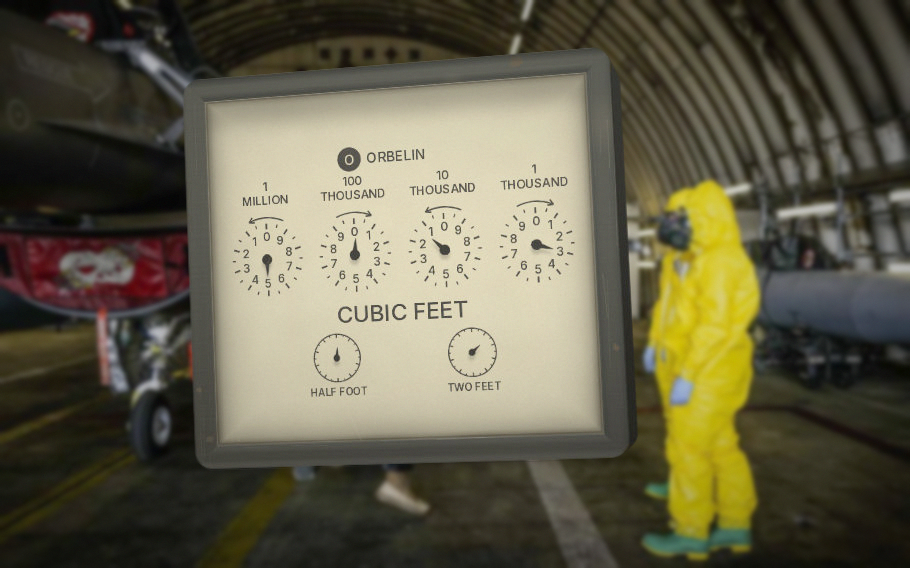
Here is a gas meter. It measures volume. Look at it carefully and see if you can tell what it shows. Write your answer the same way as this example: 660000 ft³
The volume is 501300 ft³
